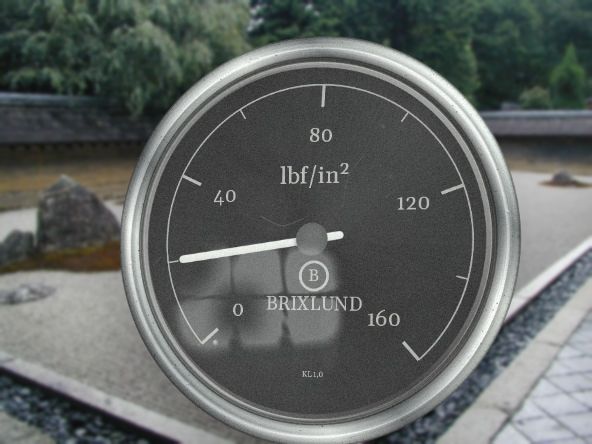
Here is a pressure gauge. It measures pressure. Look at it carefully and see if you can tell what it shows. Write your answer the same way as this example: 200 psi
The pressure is 20 psi
